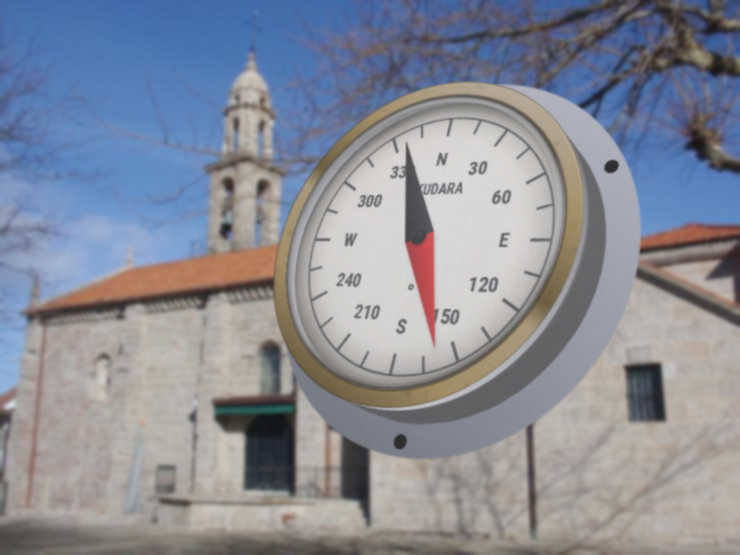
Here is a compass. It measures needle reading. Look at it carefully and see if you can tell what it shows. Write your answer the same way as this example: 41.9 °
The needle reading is 157.5 °
